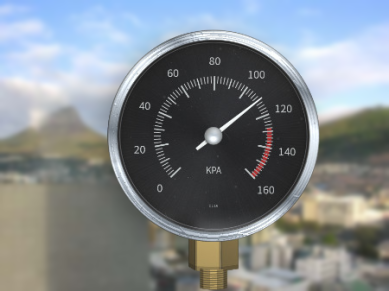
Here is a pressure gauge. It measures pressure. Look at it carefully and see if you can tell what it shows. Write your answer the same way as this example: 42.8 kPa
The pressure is 110 kPa
